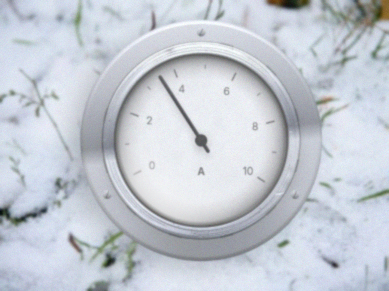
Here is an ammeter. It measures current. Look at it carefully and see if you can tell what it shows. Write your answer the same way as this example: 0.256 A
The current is 3.5 A
